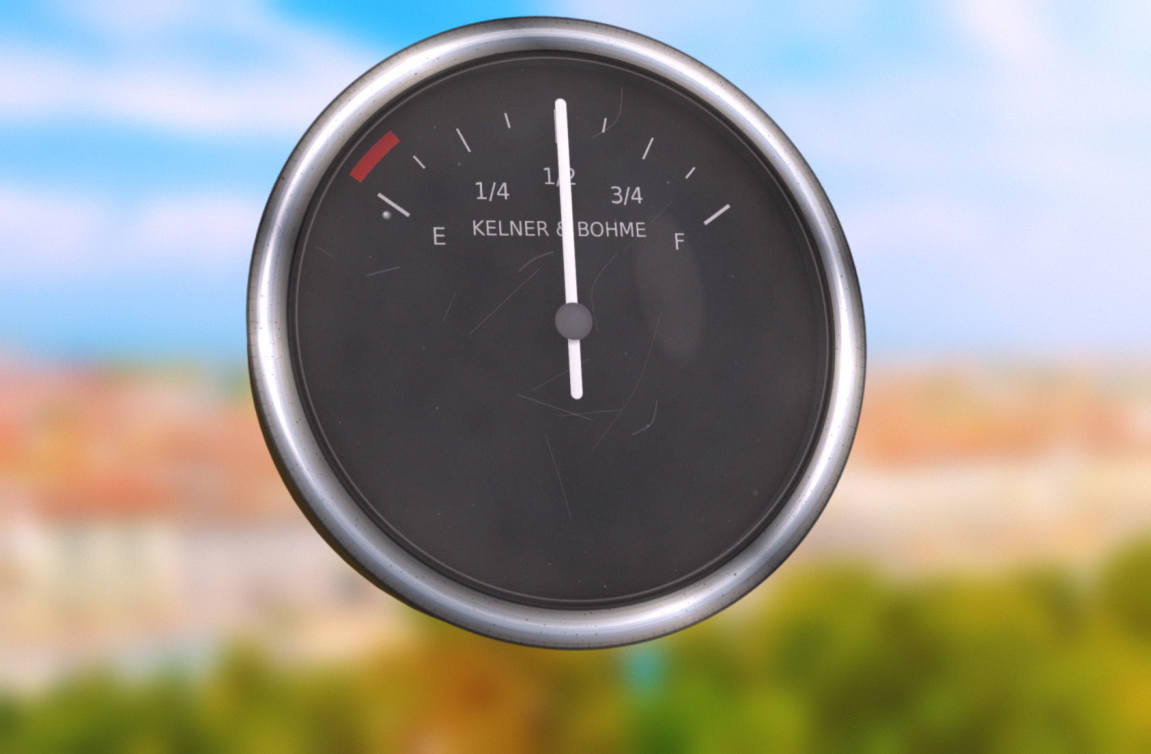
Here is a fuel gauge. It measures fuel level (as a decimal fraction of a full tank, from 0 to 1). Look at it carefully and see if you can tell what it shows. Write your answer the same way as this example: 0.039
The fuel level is 0.5
